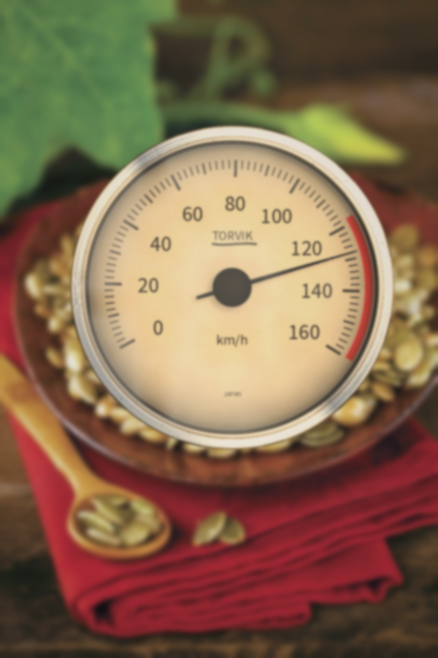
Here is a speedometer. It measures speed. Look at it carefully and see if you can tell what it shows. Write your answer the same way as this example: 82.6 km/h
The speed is 128 km/h
